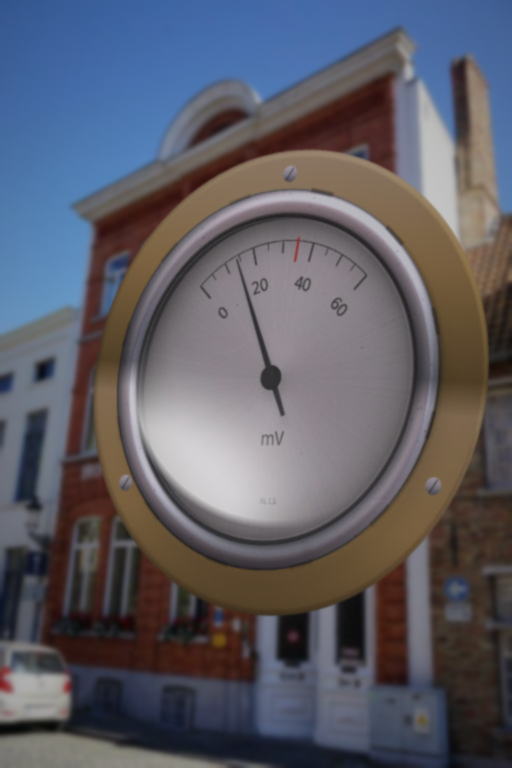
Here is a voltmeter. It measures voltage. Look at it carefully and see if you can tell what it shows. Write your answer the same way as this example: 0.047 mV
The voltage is 15 mV
